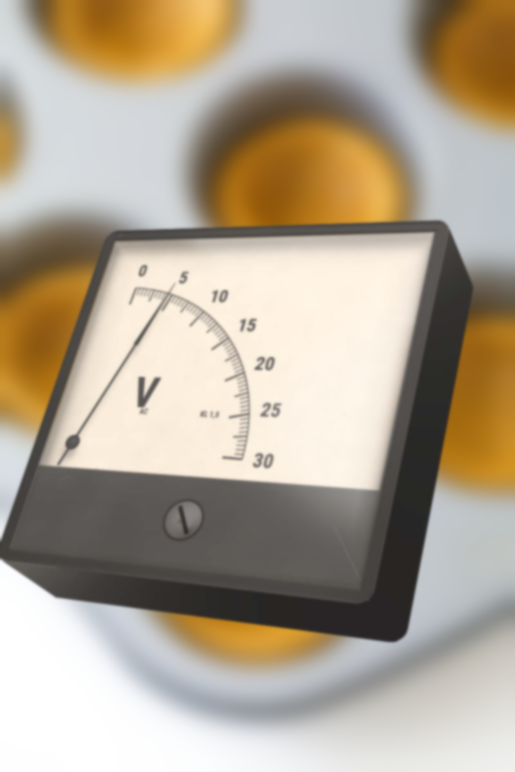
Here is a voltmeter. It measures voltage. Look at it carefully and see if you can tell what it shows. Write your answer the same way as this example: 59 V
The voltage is 5 V
